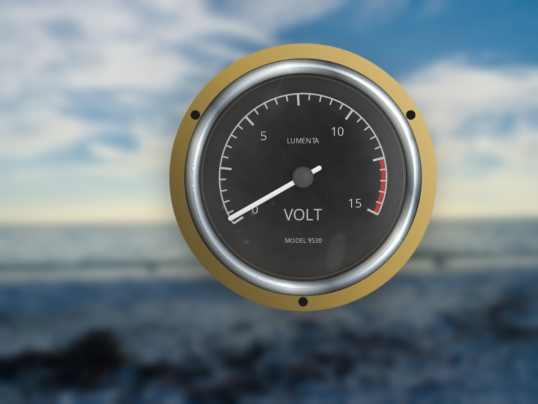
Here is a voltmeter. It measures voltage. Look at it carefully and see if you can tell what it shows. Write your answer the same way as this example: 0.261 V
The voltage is 0.25 V
